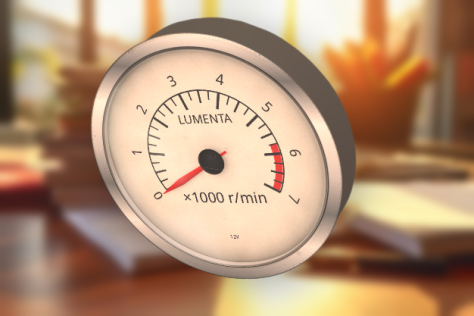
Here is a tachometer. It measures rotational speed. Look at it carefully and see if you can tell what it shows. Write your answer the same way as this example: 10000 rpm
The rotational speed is 0 rpm
